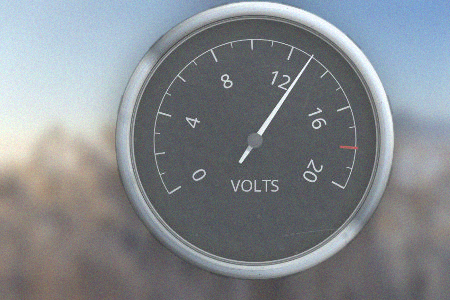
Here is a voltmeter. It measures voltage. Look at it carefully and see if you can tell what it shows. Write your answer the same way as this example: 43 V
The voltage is 13 V
